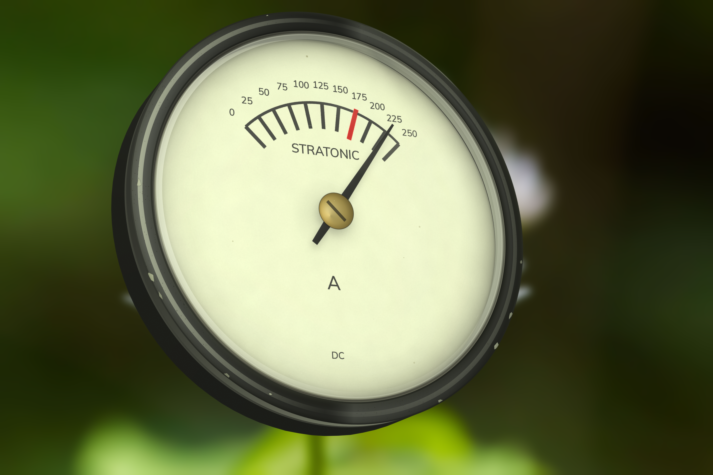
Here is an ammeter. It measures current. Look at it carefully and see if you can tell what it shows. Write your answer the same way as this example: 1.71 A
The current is 225 A
